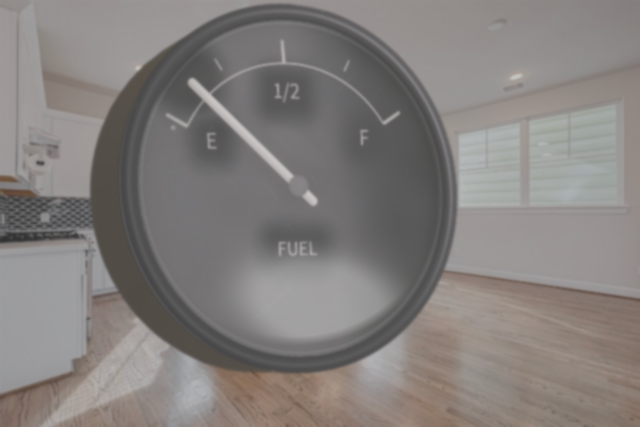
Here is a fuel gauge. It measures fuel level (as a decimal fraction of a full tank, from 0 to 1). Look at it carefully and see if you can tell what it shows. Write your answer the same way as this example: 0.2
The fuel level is 0.125
